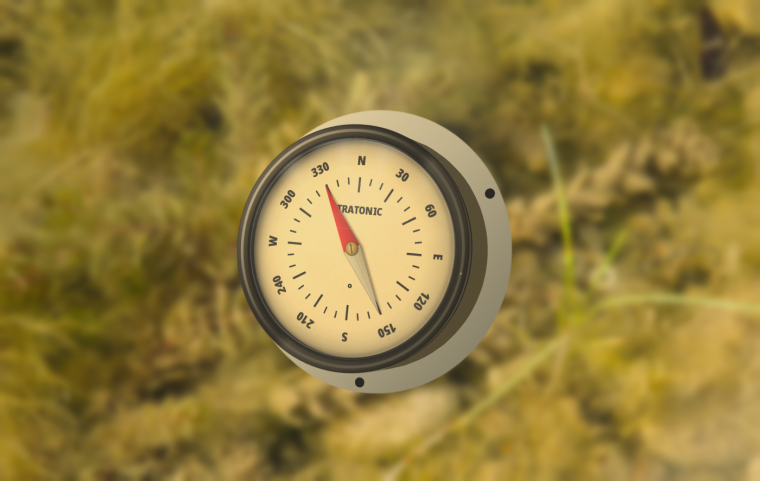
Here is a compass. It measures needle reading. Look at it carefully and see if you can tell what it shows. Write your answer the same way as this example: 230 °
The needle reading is 330 °
